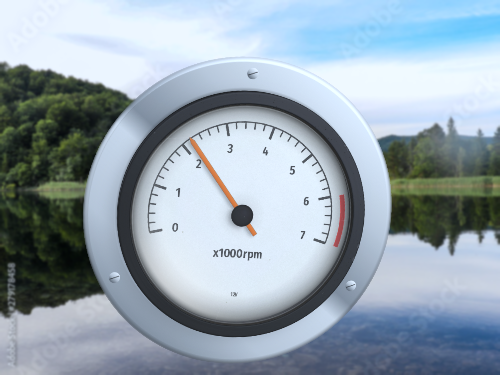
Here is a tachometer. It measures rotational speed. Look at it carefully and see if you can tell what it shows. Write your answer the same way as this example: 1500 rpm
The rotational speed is 2200 rpm
